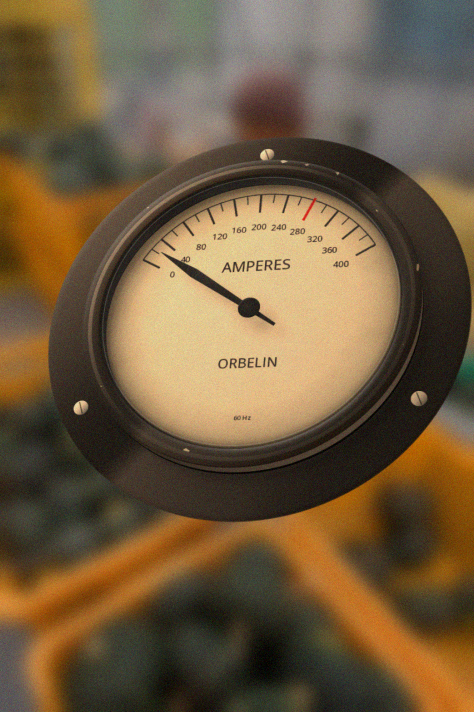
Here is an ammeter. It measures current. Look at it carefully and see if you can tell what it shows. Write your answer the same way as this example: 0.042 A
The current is 20 A
